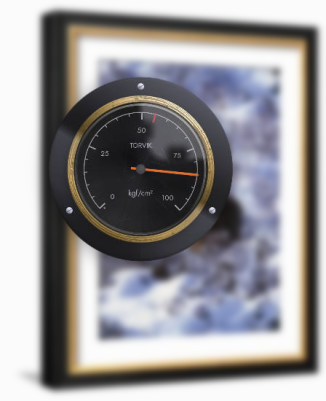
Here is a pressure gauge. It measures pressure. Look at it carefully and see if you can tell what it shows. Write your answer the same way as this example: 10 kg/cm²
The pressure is 85 kg/cm²
